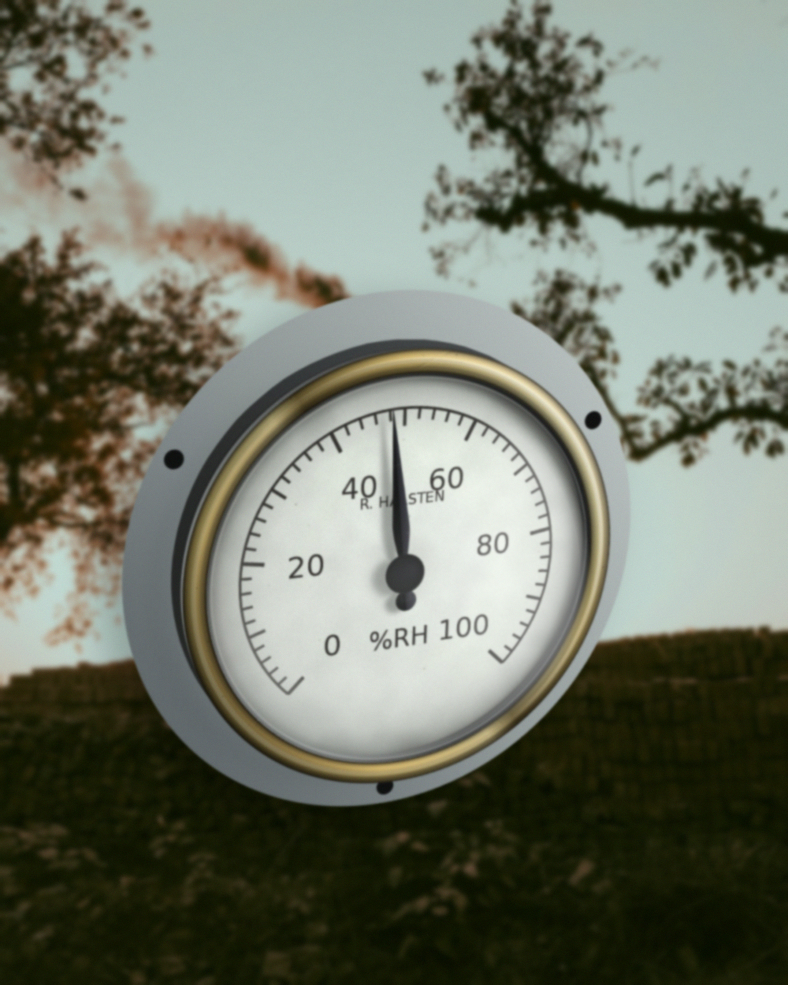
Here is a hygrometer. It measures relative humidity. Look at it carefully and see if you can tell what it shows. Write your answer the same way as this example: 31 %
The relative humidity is 48 %
